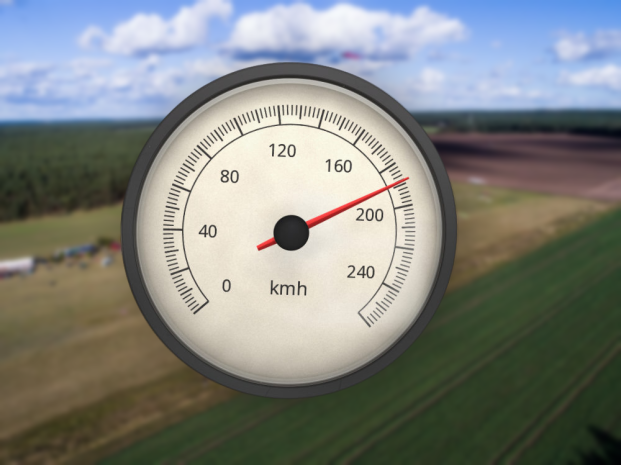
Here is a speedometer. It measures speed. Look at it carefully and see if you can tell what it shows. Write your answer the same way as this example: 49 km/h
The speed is 188 km/h
